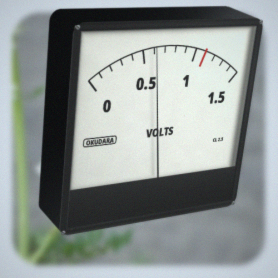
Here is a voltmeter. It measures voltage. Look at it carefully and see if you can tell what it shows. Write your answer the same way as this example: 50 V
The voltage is 0.6 V
